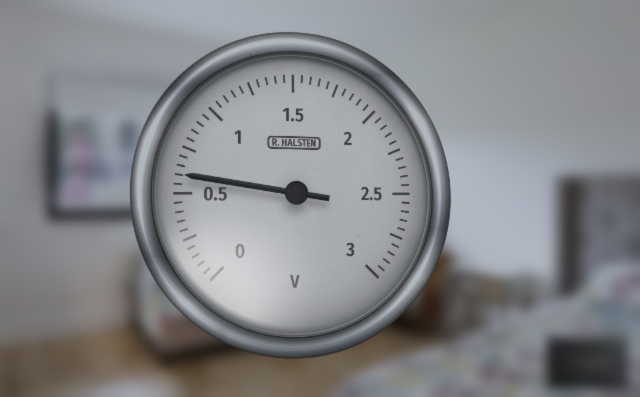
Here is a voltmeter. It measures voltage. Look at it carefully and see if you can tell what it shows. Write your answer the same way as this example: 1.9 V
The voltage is 0.6 V
